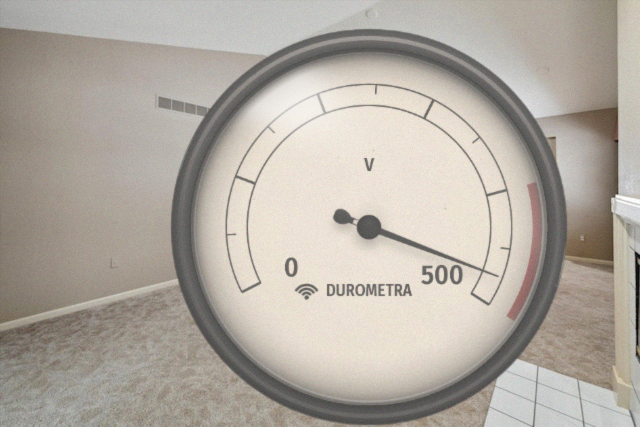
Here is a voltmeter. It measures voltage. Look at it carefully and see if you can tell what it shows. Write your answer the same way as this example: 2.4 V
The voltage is 475 V
